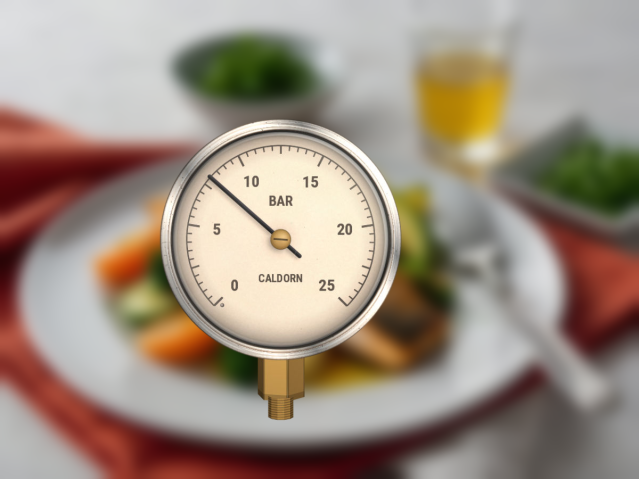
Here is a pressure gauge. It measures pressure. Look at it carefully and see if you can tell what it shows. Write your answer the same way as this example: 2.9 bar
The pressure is 8 bar
